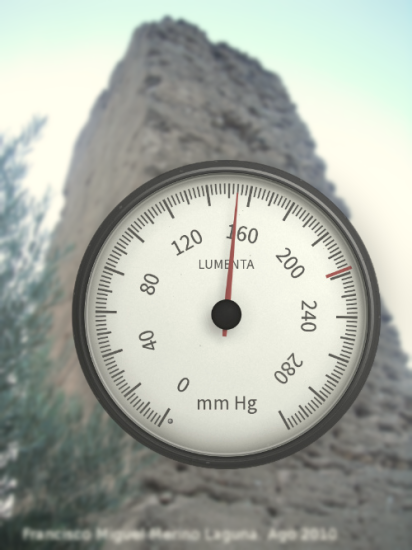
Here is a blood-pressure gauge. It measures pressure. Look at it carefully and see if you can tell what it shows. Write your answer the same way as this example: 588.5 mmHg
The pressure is 154 mmHg
